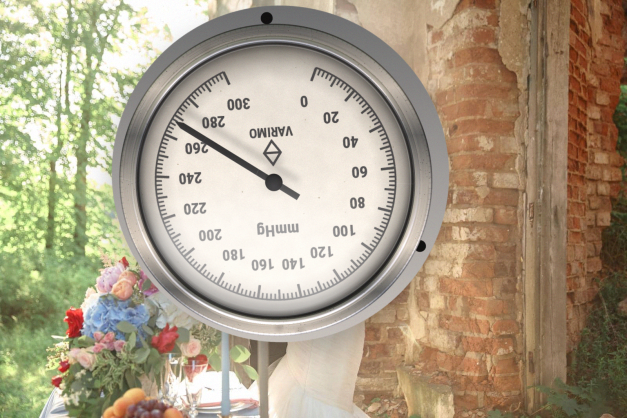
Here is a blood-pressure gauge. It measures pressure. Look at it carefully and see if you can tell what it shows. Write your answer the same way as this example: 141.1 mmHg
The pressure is 268 mmHg
